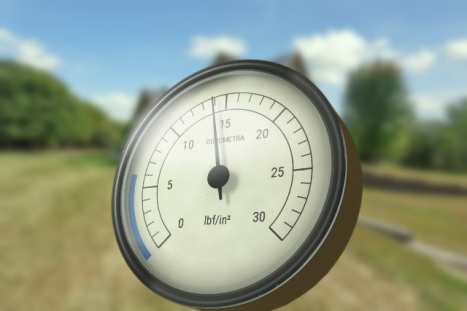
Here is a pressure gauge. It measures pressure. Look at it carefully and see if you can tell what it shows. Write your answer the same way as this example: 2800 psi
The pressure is 14 psi
